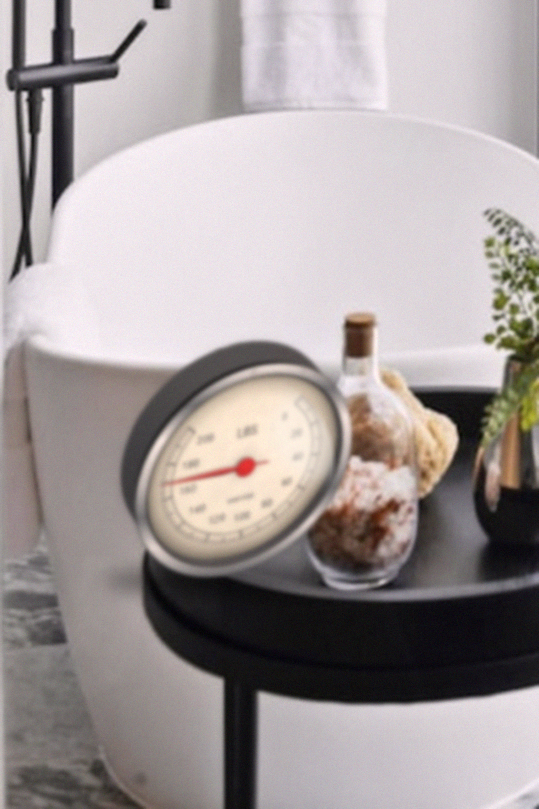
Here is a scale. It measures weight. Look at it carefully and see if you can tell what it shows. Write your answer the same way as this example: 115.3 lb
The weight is 170 lb
